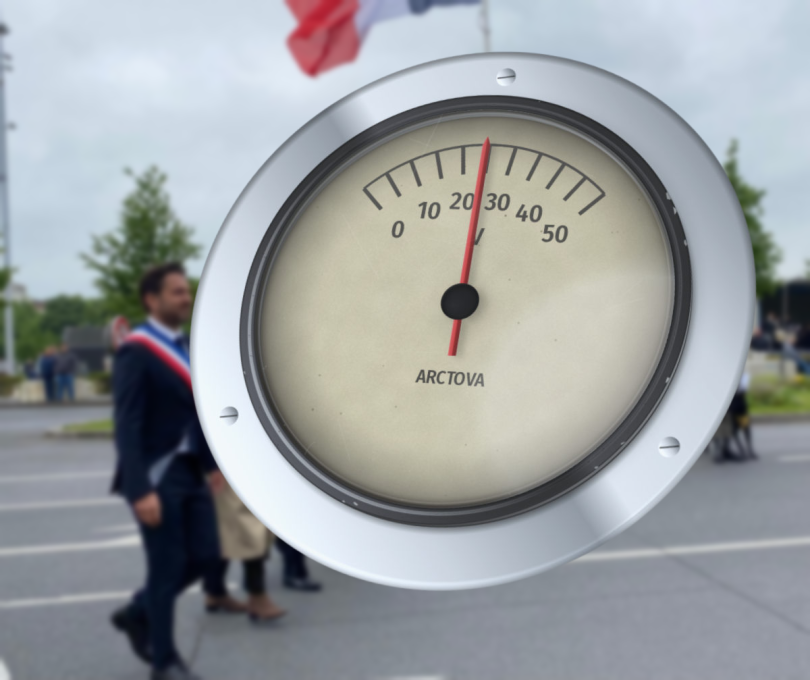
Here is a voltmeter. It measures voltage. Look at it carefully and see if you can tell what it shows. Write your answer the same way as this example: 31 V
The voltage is 25 V
